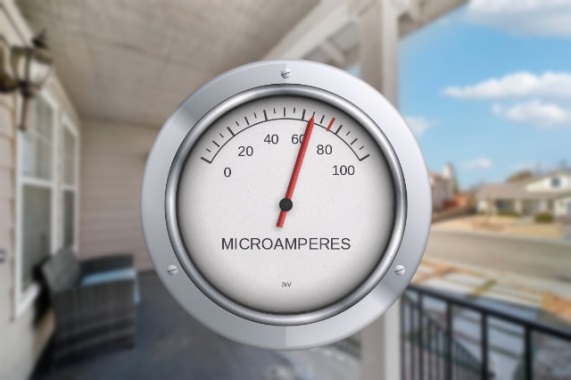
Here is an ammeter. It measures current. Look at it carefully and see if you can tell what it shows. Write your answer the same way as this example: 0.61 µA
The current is 65 µA
